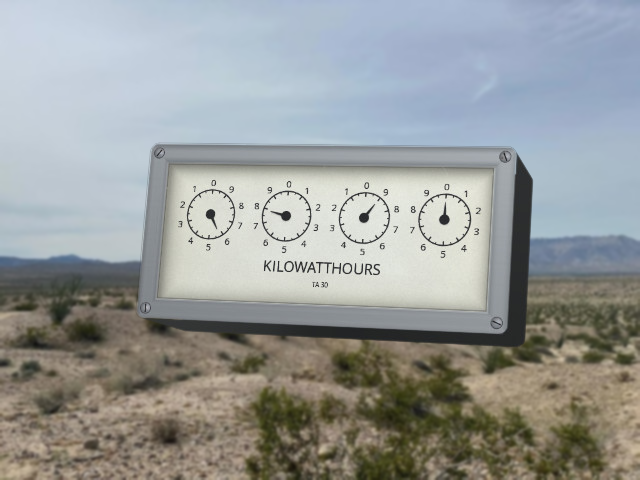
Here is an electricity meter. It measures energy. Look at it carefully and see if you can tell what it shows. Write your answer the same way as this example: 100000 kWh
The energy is 5790 kWh
